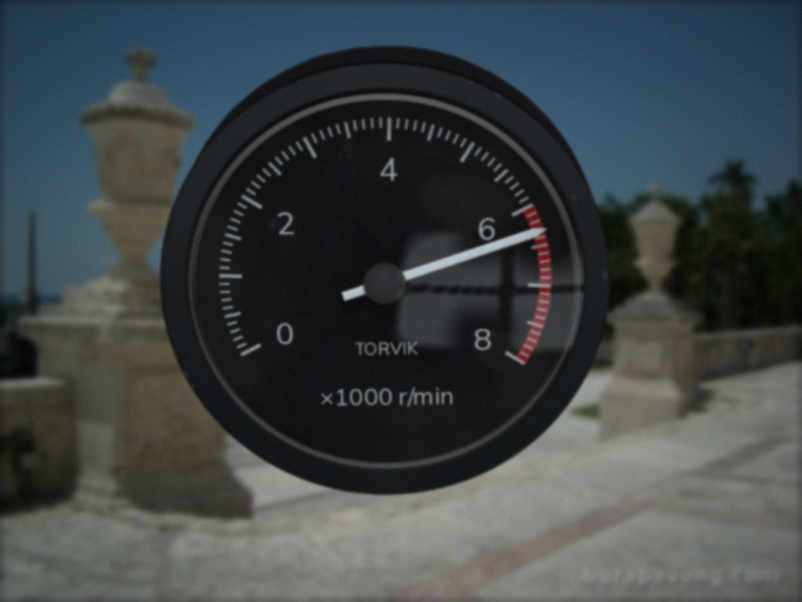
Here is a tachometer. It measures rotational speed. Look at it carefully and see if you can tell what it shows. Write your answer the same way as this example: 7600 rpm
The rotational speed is 6300 rpm
